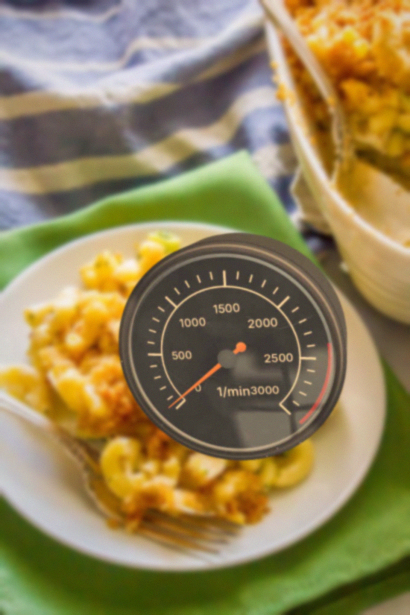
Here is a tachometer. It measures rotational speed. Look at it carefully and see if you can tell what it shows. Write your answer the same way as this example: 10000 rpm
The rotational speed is 50 rpm
